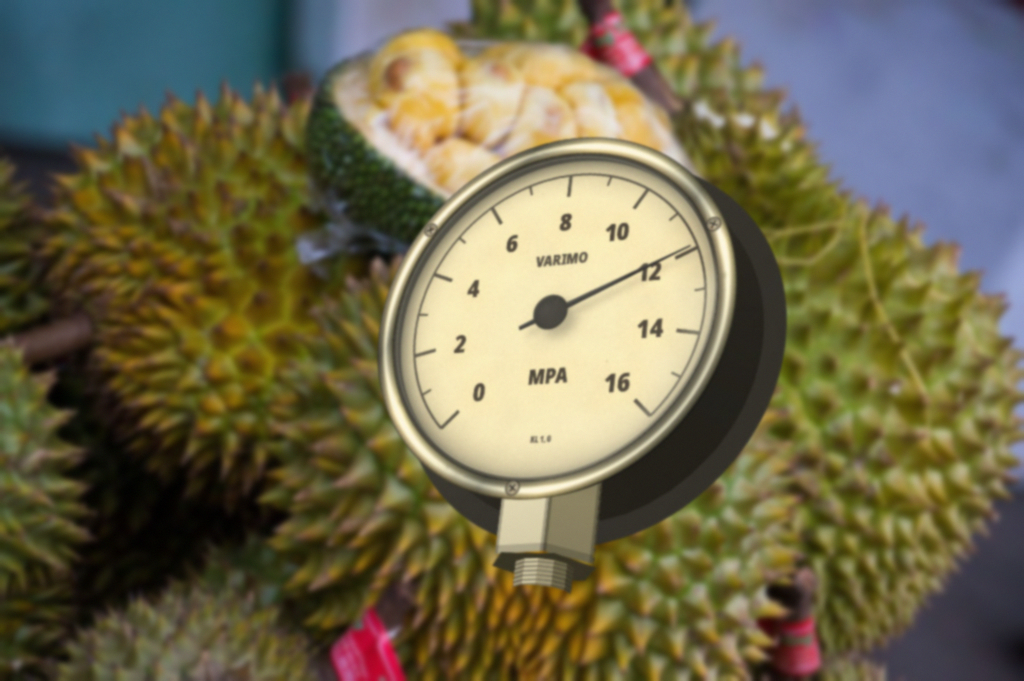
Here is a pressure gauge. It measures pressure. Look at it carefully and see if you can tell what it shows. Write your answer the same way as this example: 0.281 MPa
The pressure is 12 MPa
